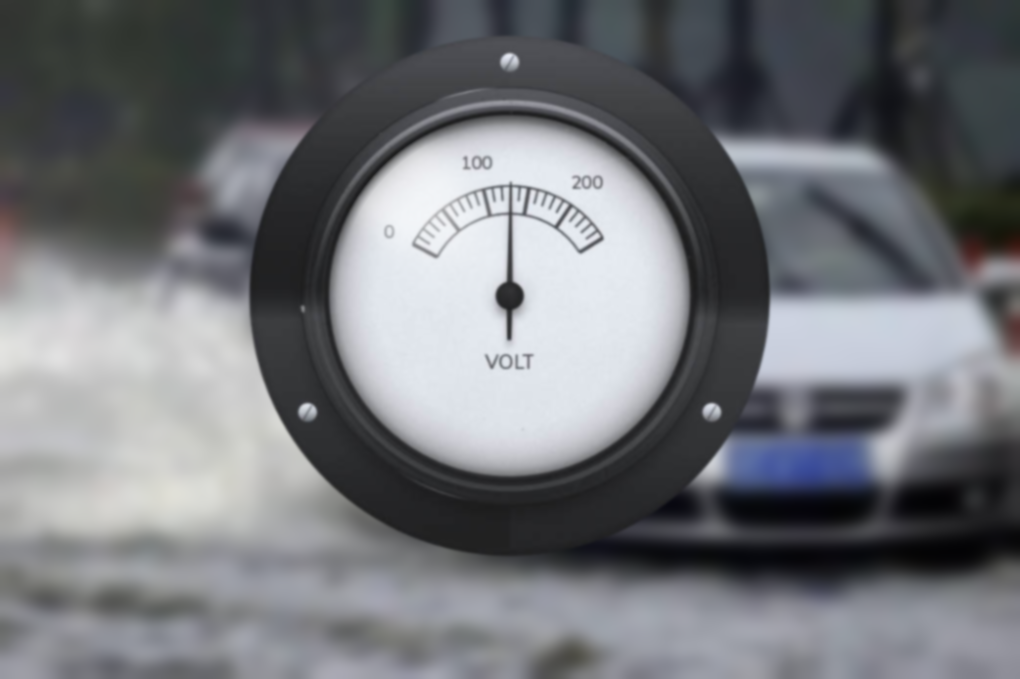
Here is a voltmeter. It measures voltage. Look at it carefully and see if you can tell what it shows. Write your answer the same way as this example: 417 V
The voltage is 130 V
